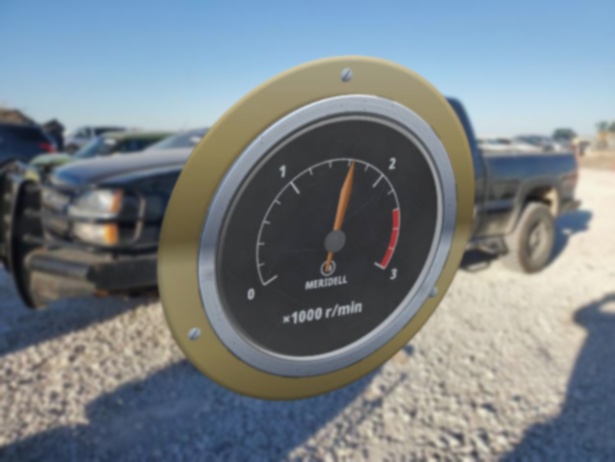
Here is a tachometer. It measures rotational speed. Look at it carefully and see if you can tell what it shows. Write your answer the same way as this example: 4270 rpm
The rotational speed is 1600 rpm
